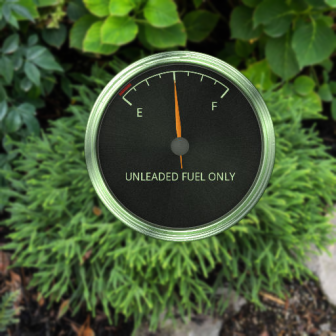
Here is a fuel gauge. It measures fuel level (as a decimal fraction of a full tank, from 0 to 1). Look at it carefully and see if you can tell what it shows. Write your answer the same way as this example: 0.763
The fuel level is 0.5
